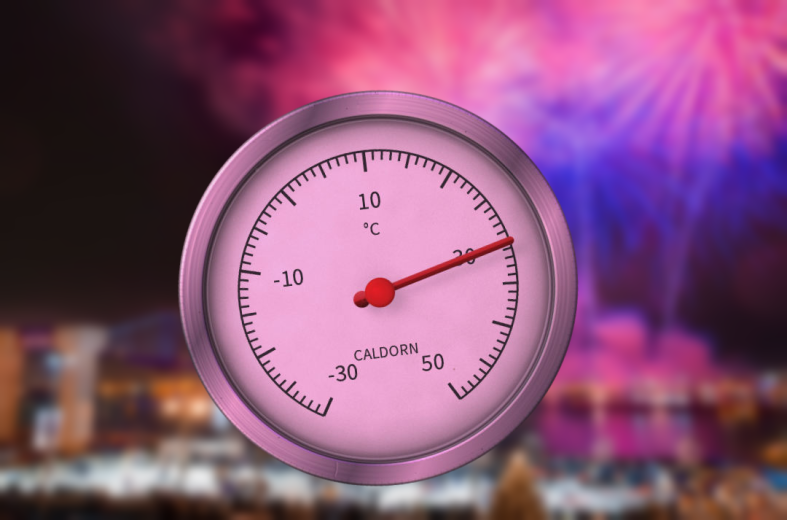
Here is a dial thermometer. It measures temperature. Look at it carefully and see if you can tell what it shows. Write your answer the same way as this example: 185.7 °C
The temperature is 30 °C
